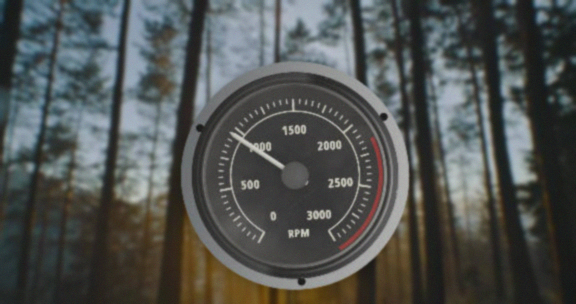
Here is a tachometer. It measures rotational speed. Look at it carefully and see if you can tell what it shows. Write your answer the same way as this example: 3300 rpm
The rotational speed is 950 rpm
